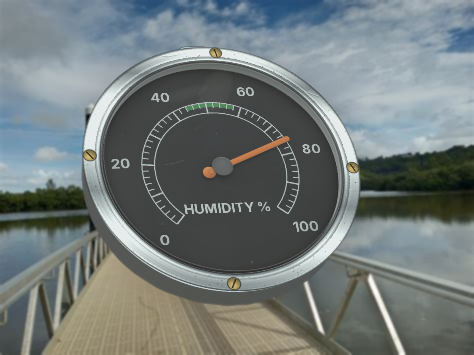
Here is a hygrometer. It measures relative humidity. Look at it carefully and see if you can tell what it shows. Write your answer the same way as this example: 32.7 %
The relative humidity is 76 %
